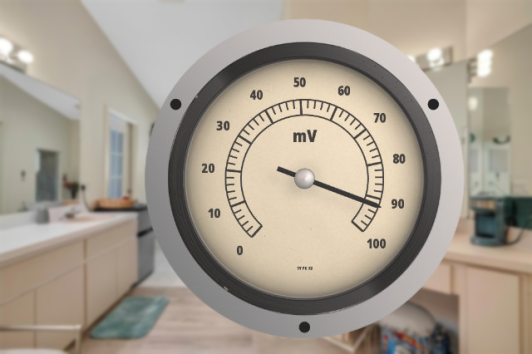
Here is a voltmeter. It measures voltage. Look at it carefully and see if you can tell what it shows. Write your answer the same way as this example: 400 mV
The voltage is 92 mV
